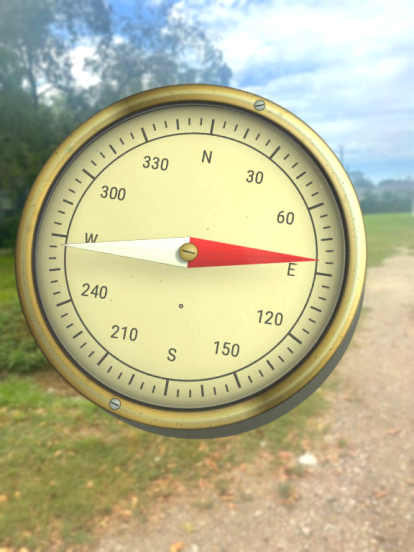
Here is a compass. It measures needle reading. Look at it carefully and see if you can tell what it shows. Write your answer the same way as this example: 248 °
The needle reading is 85 °
